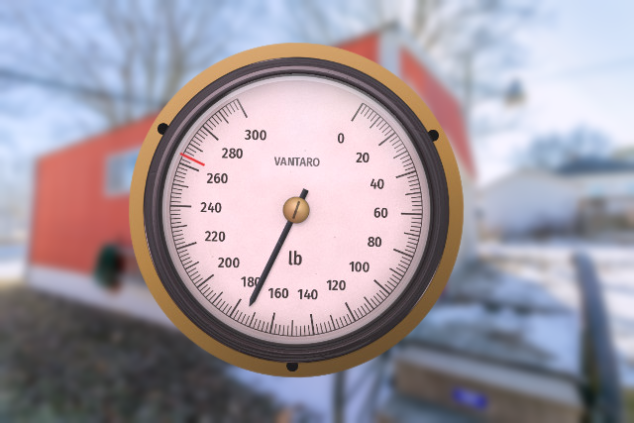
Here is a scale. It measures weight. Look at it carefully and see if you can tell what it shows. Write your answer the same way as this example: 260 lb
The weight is 174 lb
